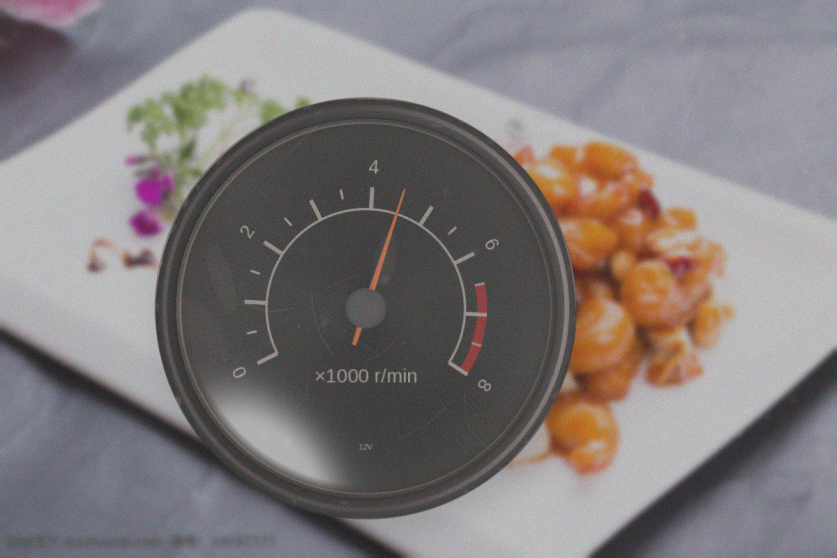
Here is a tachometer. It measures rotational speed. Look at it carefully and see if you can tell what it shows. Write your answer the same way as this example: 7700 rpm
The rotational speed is 4500 rpm
